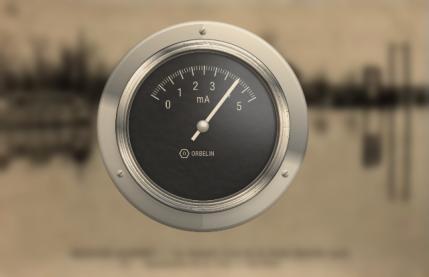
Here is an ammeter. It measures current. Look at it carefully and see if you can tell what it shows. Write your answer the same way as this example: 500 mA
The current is 4 mA
